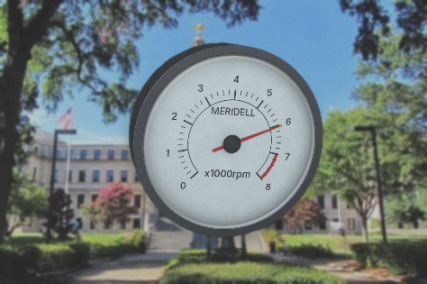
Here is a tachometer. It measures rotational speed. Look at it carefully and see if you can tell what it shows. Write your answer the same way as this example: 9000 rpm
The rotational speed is 6000 rpm
